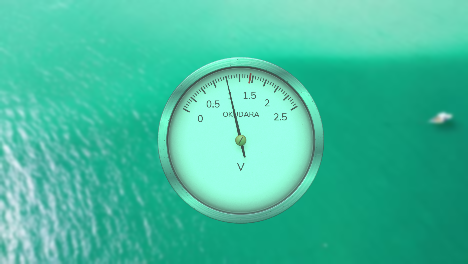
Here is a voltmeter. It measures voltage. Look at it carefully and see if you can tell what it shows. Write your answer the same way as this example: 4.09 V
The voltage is 1 V
